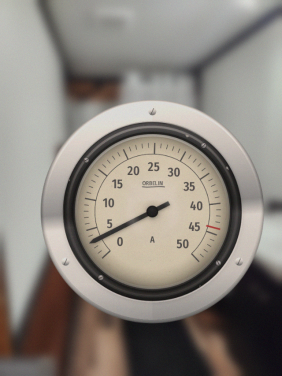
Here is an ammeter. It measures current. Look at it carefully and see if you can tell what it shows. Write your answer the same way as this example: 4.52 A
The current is 3 A
